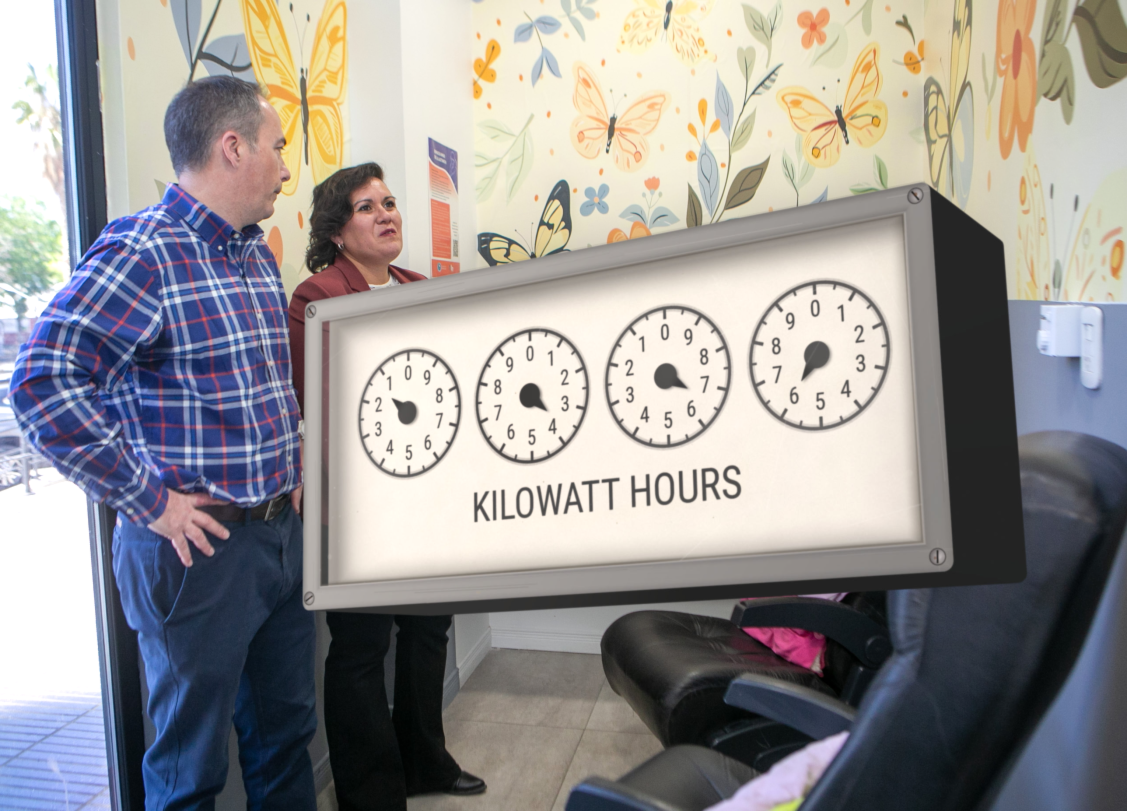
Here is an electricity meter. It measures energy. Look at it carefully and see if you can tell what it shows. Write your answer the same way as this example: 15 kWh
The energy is 1366 kWh
